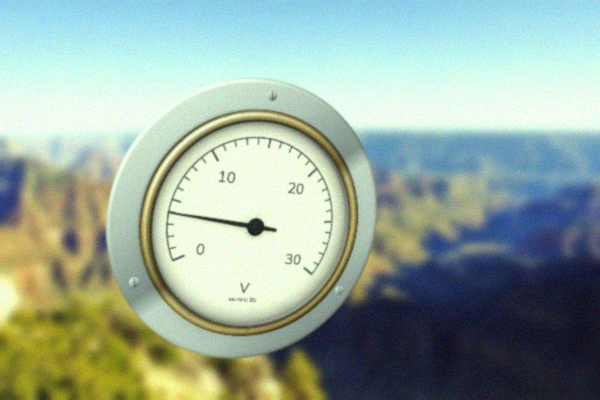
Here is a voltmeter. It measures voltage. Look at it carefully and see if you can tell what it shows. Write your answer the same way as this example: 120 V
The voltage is 4 V
